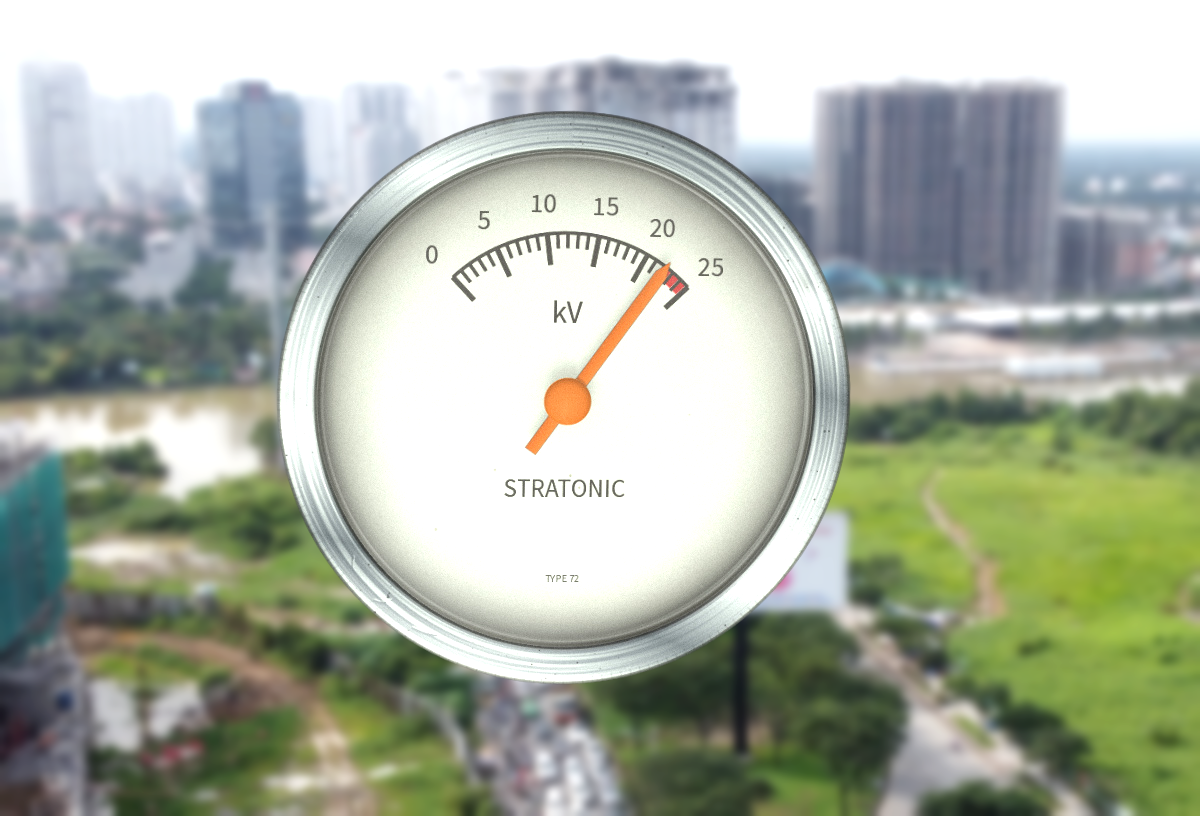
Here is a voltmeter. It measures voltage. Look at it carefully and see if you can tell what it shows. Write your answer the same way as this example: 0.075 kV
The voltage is 22 kV
